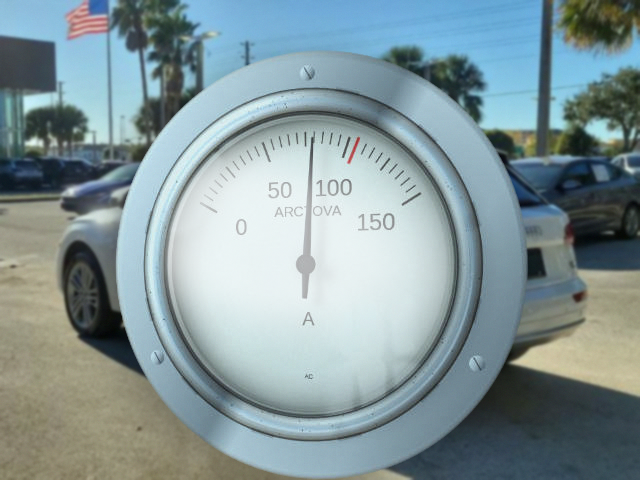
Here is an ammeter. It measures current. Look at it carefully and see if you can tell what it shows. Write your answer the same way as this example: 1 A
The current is 80 A
